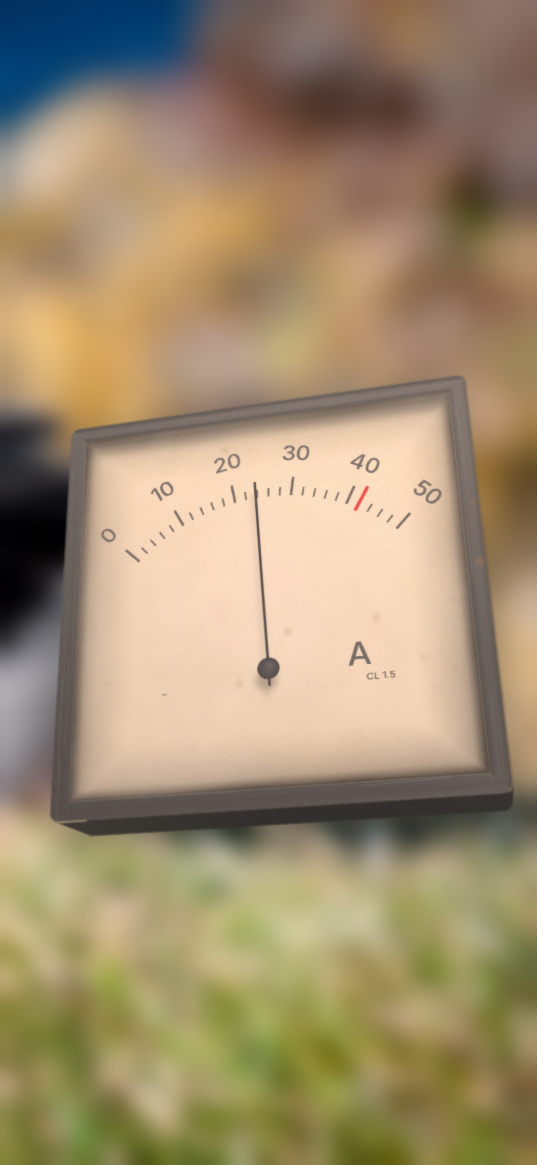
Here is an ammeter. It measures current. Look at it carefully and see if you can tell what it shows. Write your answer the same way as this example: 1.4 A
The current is 24 A
